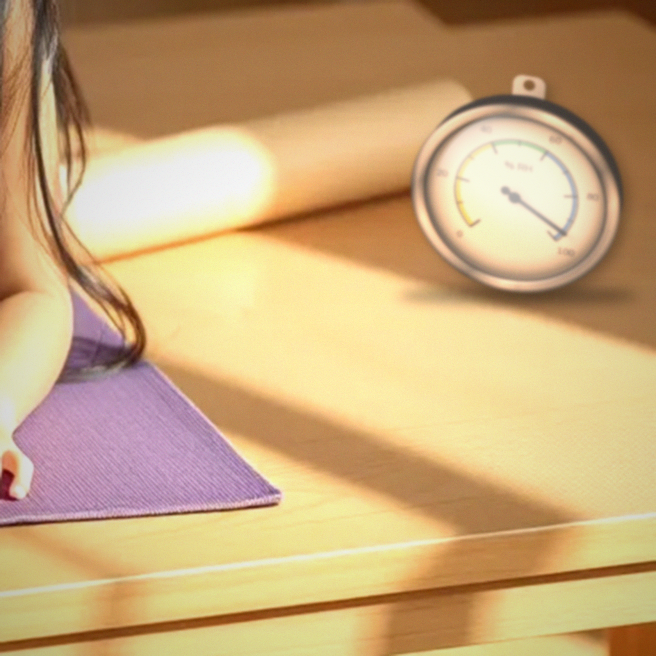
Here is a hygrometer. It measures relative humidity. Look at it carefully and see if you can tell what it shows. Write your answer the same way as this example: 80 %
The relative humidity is 95 %
